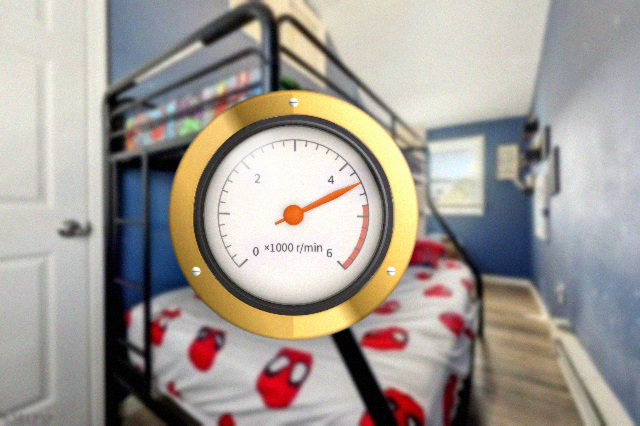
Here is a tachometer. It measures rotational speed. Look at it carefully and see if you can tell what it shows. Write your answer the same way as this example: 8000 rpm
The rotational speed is 4400 rpm
